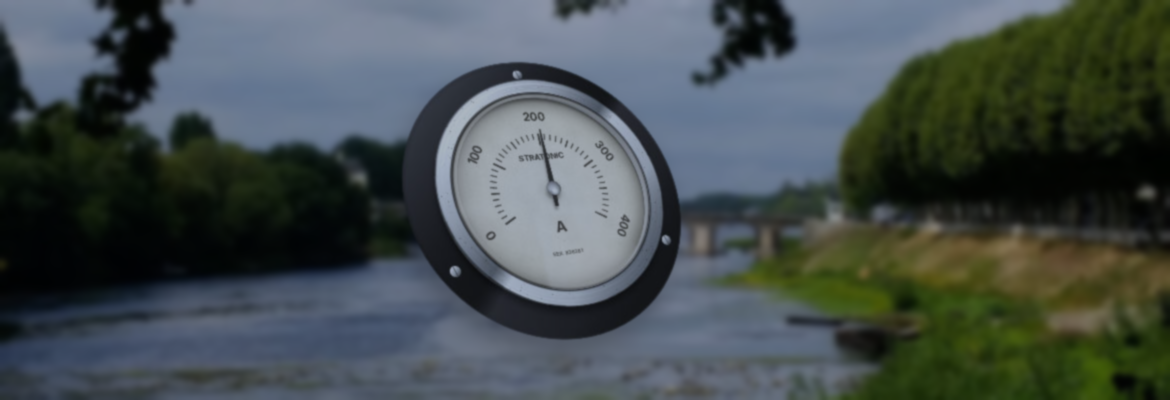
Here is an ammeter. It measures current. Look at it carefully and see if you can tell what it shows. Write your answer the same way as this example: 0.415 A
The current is 200 A
